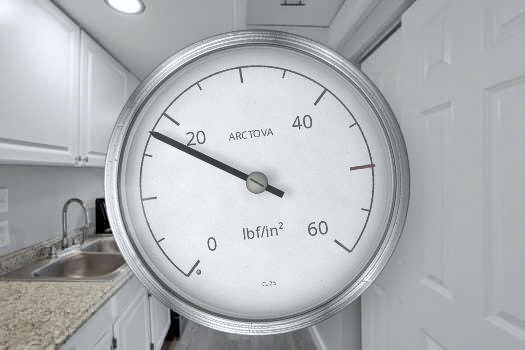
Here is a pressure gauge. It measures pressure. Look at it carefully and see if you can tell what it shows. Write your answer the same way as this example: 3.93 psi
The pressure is 17.5 psi
